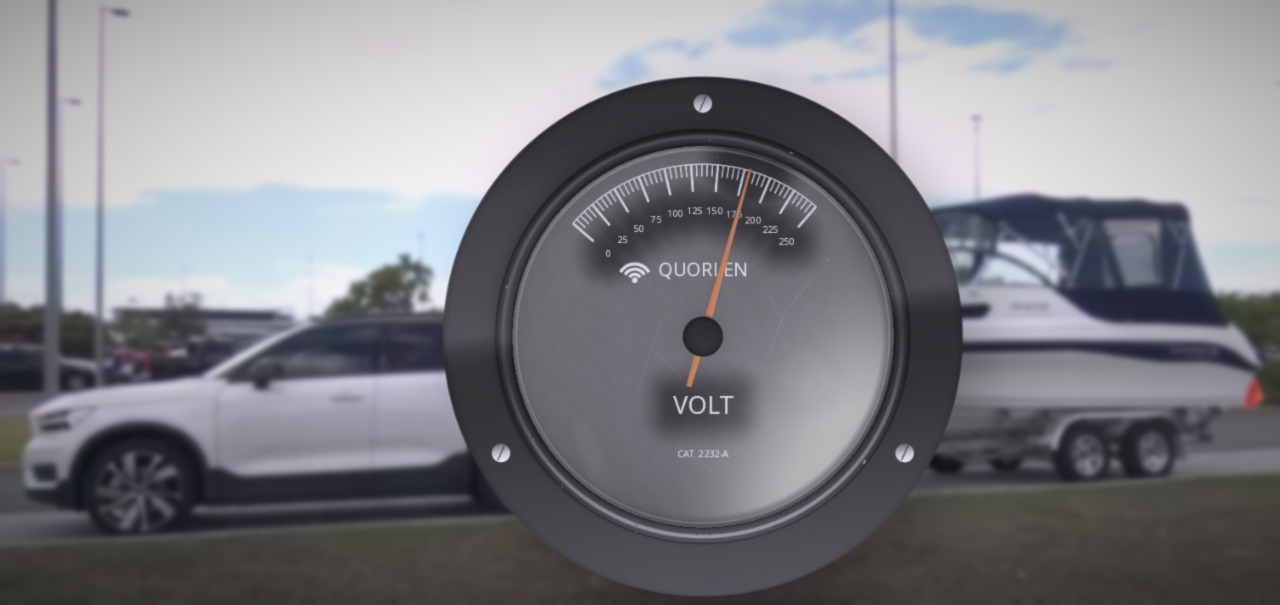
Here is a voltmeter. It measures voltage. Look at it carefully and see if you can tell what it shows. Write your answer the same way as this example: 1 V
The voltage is 180 V
